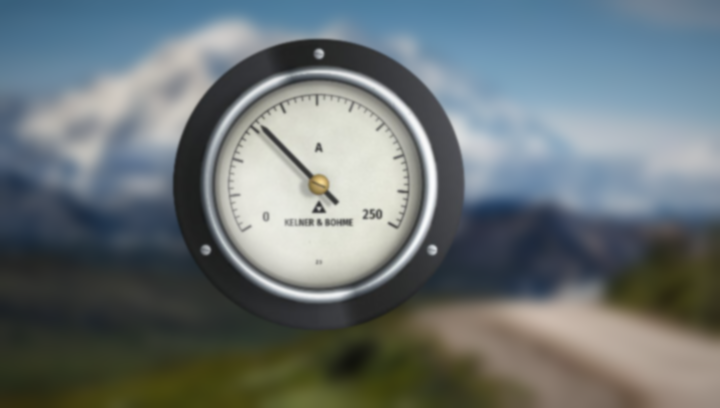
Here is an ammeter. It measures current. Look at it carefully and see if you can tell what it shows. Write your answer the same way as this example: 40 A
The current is 80 A
